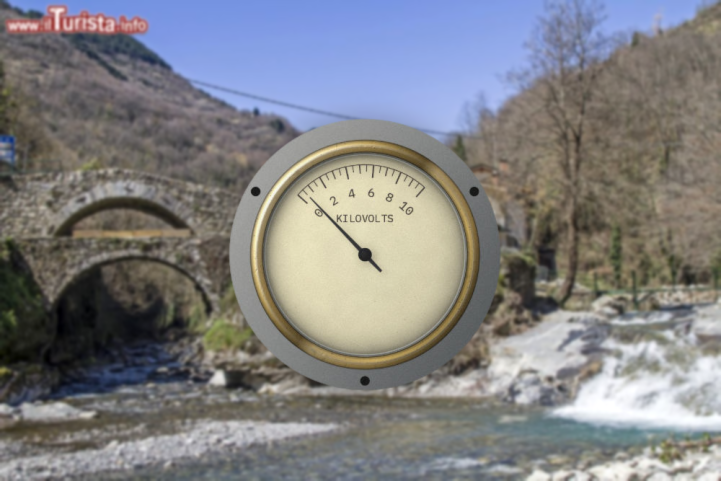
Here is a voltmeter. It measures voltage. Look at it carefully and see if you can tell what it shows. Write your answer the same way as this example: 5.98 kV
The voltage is 0.5 kV
